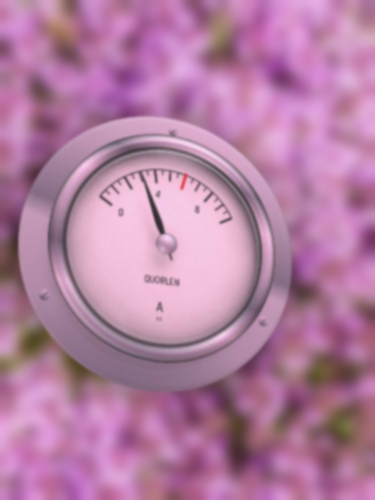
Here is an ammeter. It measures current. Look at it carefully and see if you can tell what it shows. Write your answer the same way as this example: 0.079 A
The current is 3 A
